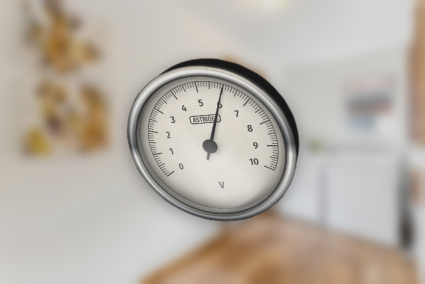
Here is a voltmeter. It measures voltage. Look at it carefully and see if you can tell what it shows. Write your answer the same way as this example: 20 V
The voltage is 6 V
